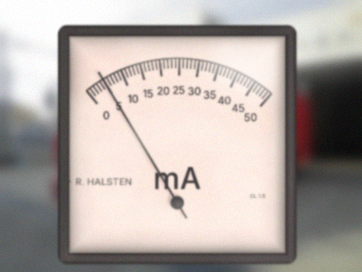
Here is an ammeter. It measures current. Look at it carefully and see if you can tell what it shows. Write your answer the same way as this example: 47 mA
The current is 5 mA
